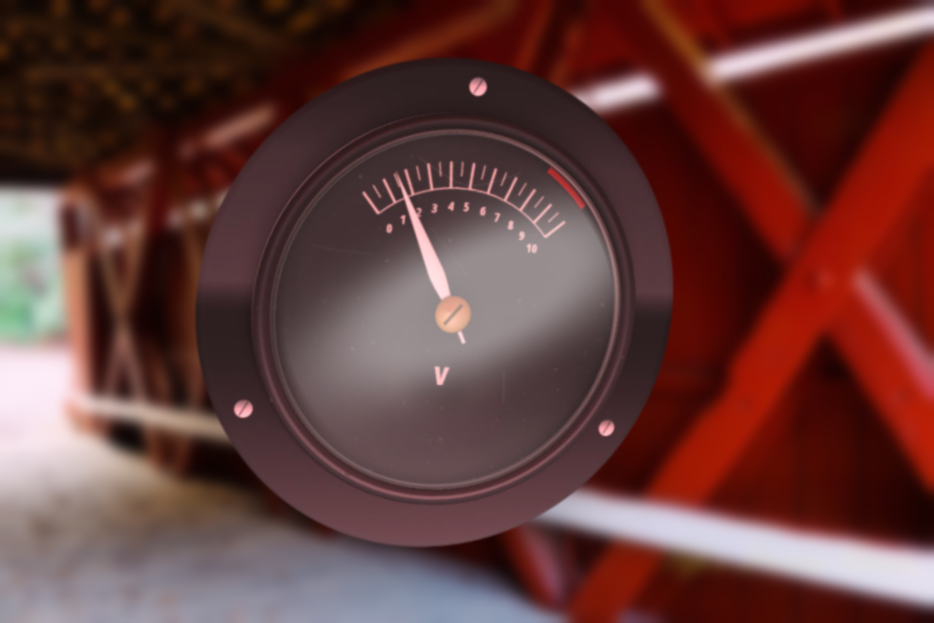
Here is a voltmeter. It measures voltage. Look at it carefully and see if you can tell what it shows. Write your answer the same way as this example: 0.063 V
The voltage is 1.5 V
